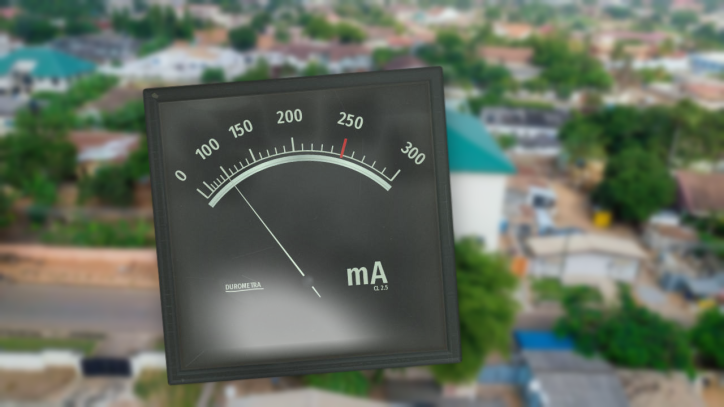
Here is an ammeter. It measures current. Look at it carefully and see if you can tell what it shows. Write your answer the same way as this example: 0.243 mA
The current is 100 mA
